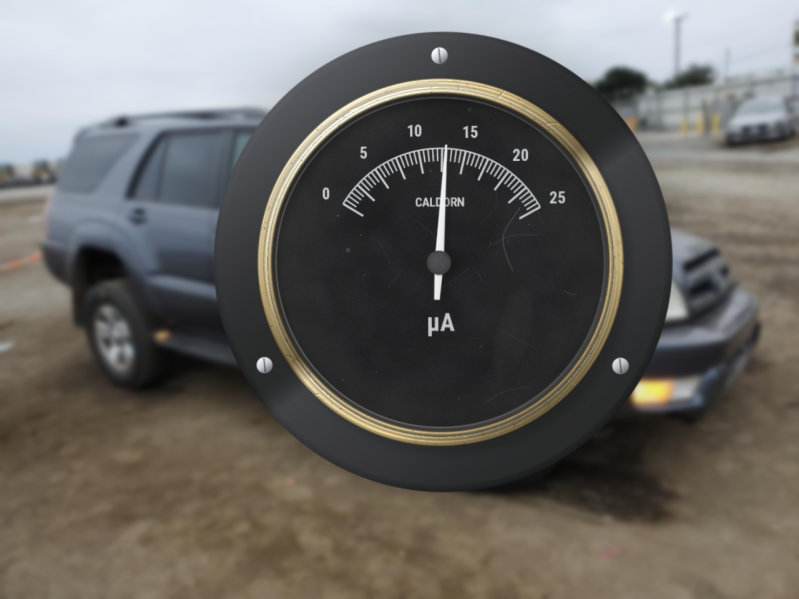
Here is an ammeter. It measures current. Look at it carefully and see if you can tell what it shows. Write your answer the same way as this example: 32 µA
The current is 13 µA
